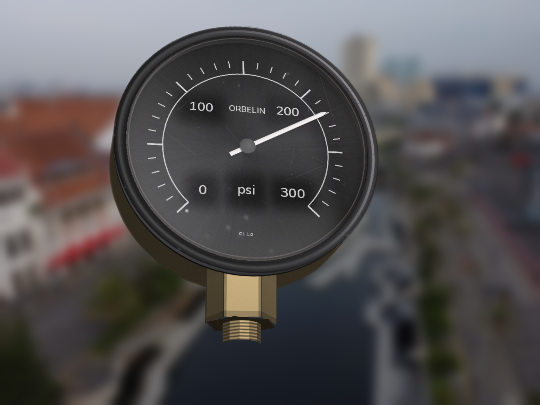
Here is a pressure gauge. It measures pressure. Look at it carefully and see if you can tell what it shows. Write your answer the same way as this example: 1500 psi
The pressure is 220 psi
